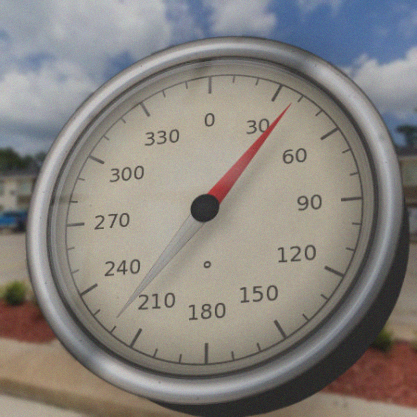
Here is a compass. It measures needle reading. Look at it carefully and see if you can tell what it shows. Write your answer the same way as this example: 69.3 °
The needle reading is 40 °
